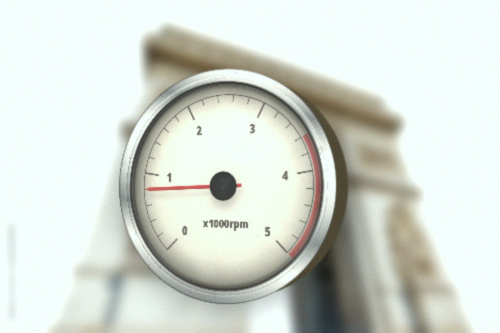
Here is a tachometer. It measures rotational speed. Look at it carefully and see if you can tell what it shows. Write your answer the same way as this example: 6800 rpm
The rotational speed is 800 rpm
